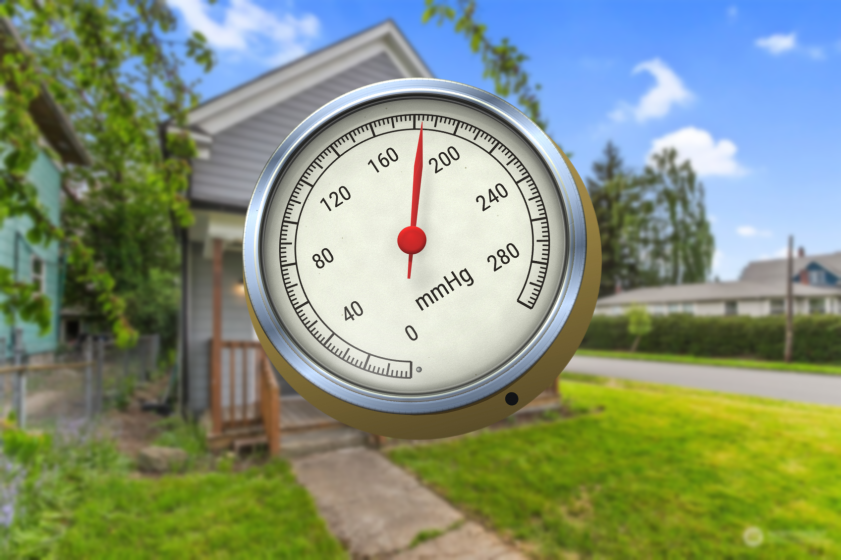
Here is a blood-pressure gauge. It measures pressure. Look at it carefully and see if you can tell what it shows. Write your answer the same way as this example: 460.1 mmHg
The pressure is 184 mmHg
